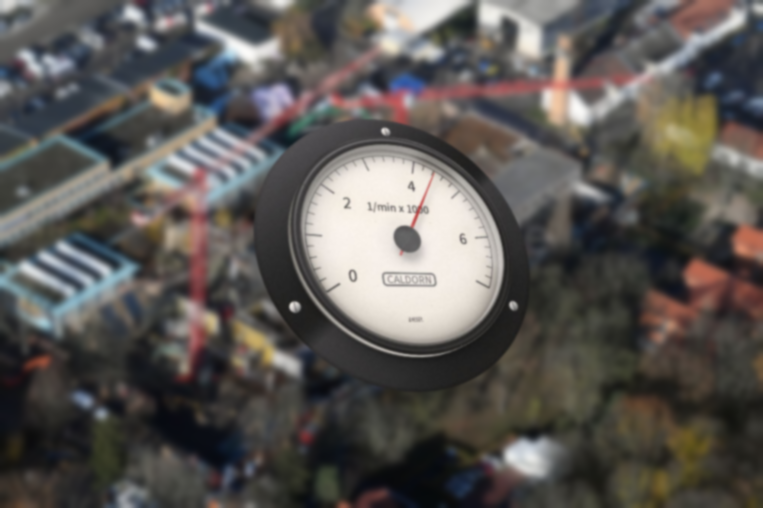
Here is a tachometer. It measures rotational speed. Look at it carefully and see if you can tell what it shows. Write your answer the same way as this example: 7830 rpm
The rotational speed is 4400 rpm
